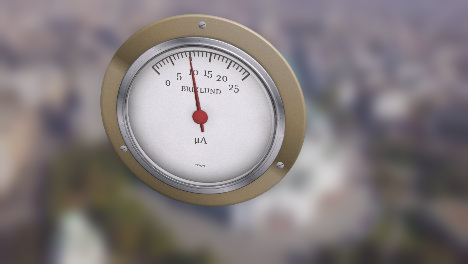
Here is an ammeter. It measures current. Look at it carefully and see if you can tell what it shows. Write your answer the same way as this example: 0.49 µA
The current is 10 µA
